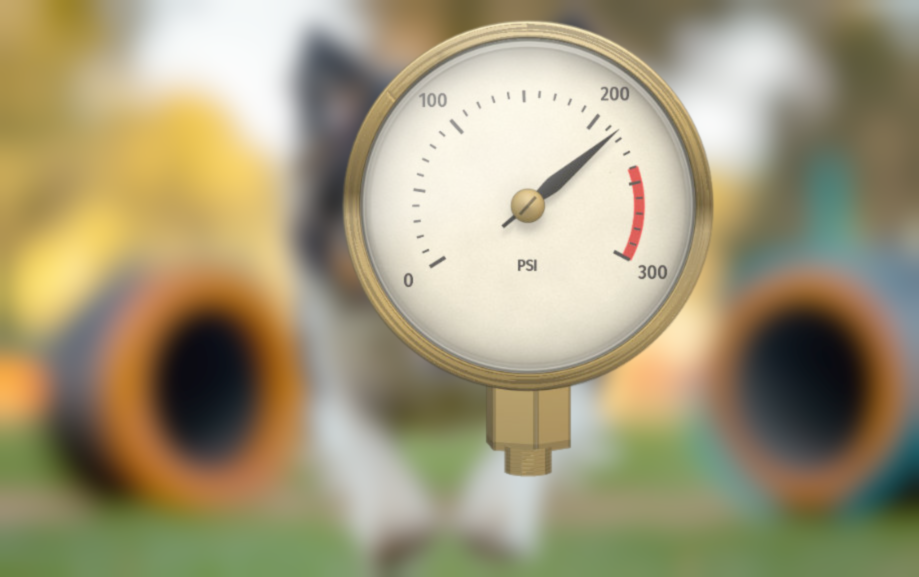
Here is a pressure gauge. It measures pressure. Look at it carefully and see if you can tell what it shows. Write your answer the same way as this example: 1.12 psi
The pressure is 215 psi
